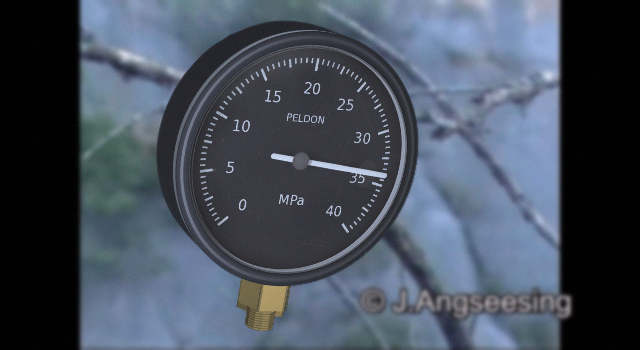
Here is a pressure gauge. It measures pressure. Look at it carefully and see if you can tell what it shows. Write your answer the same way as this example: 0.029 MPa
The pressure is 34 MPa
